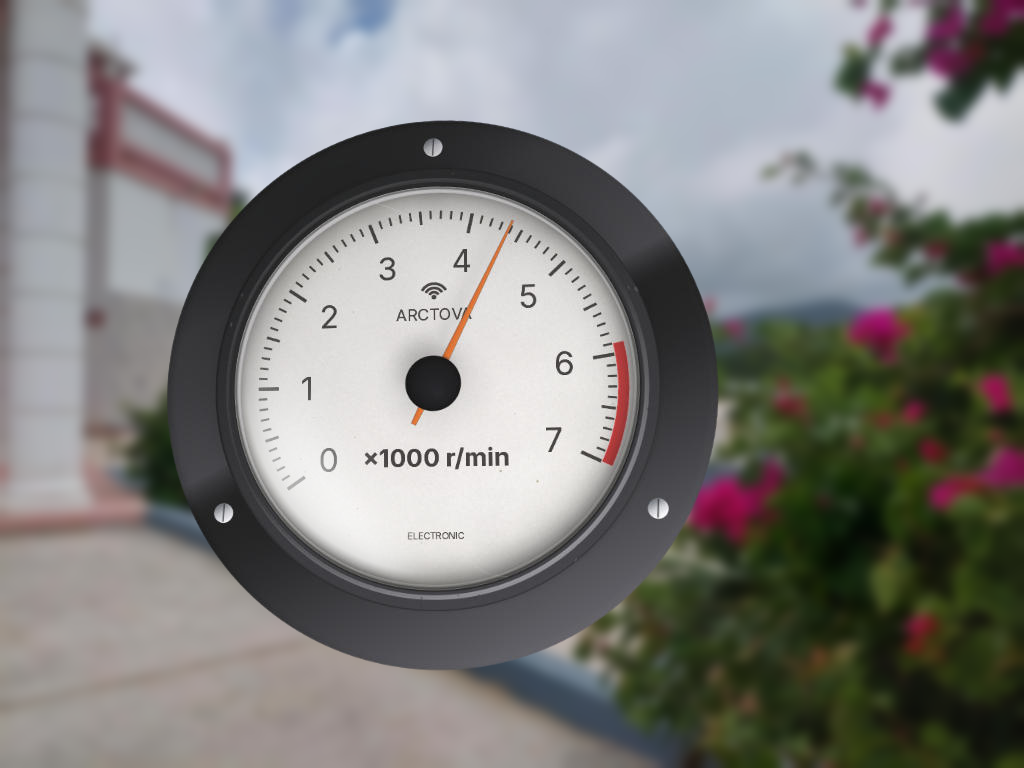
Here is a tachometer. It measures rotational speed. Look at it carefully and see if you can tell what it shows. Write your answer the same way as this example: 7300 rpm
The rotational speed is 4400 rpm
